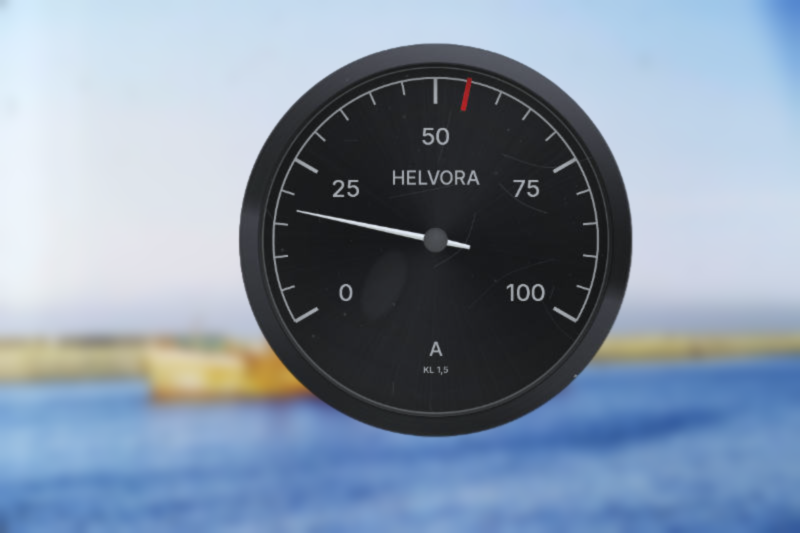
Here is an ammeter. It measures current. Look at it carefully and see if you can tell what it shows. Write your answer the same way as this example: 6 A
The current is 17.5 A
